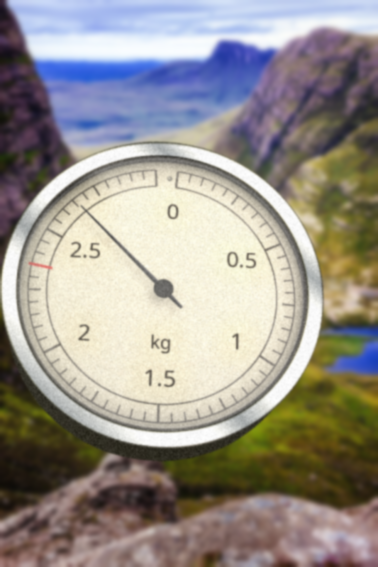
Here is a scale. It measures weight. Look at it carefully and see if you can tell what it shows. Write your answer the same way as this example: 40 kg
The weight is 2.65 kg
